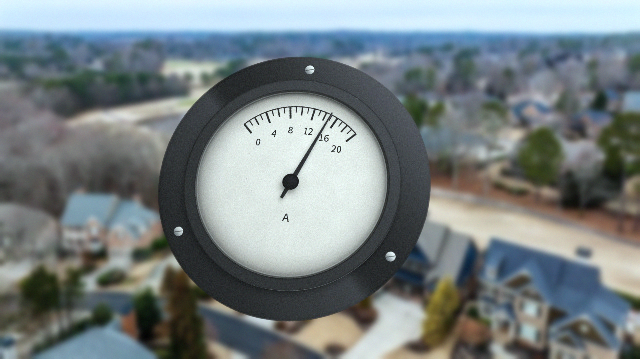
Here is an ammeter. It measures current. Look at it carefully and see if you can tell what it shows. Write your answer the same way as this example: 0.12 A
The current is 15 A
